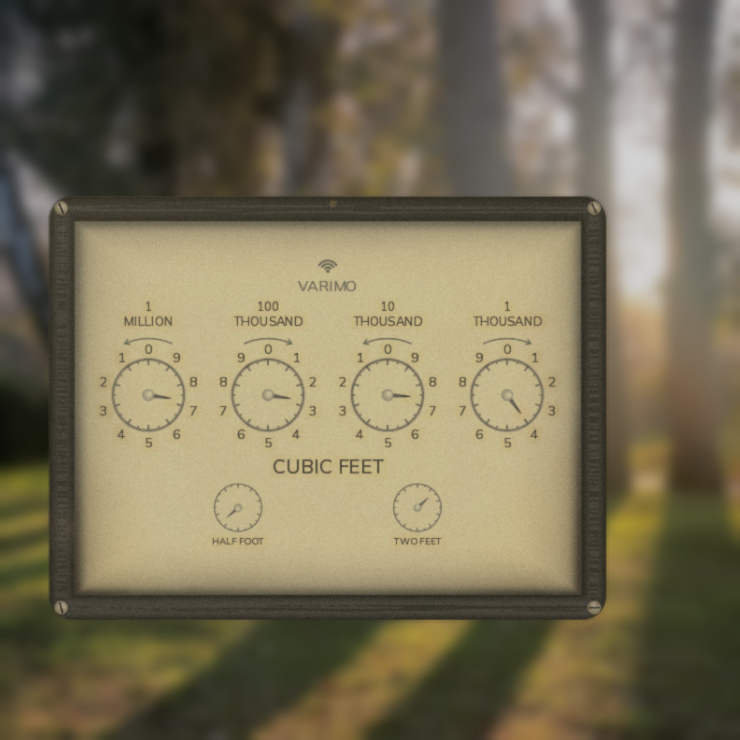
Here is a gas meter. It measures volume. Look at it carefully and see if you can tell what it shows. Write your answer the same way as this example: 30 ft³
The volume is 727400 ft³
